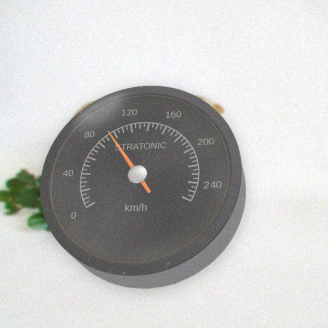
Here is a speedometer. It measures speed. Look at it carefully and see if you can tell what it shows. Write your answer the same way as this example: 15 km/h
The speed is 95 km/h
